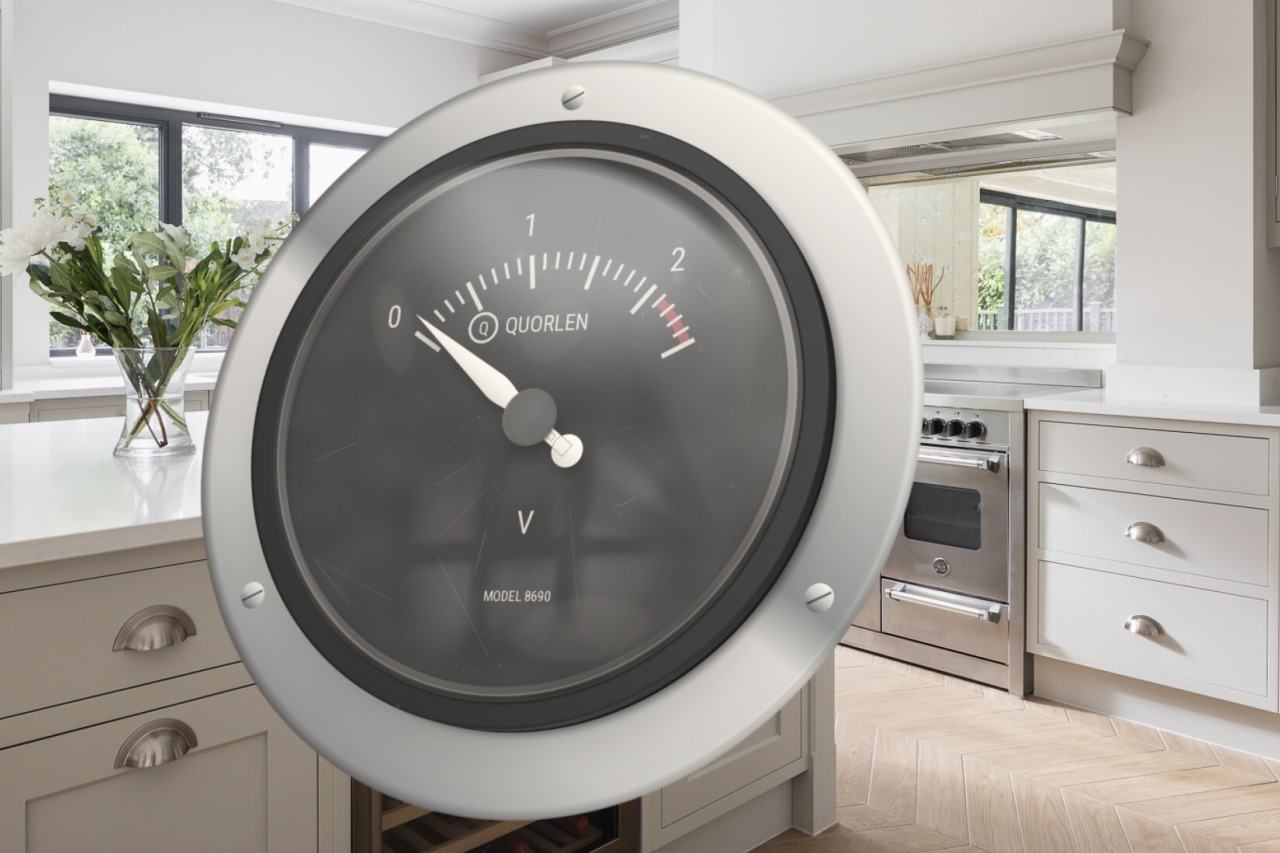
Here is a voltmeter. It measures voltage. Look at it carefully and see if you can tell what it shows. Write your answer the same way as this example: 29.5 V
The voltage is 0.1 V
